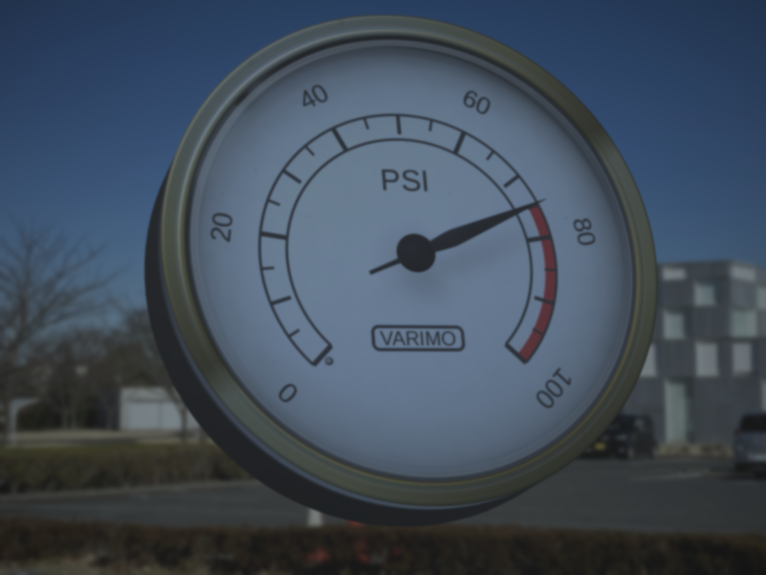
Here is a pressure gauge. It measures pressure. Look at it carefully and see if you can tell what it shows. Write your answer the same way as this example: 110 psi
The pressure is 75 psi
